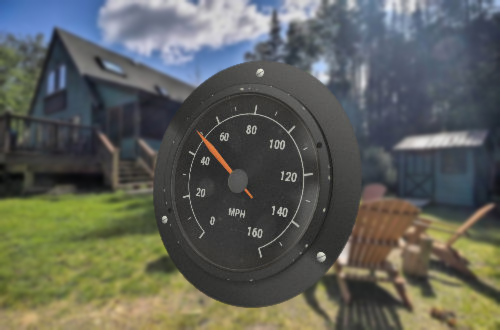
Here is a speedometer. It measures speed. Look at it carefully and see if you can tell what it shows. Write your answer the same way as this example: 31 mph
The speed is 50 mph
